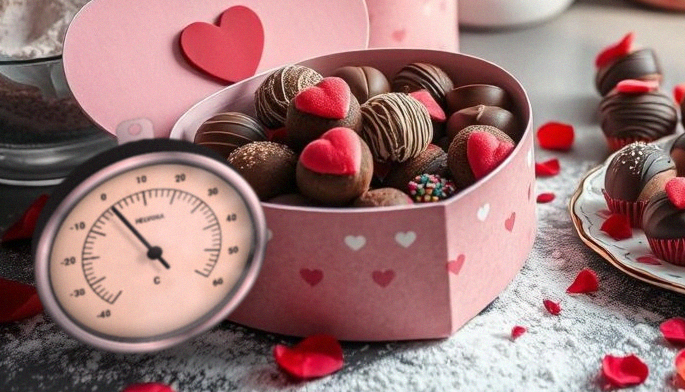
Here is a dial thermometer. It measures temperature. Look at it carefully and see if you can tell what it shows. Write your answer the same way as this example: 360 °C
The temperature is 0 °C
